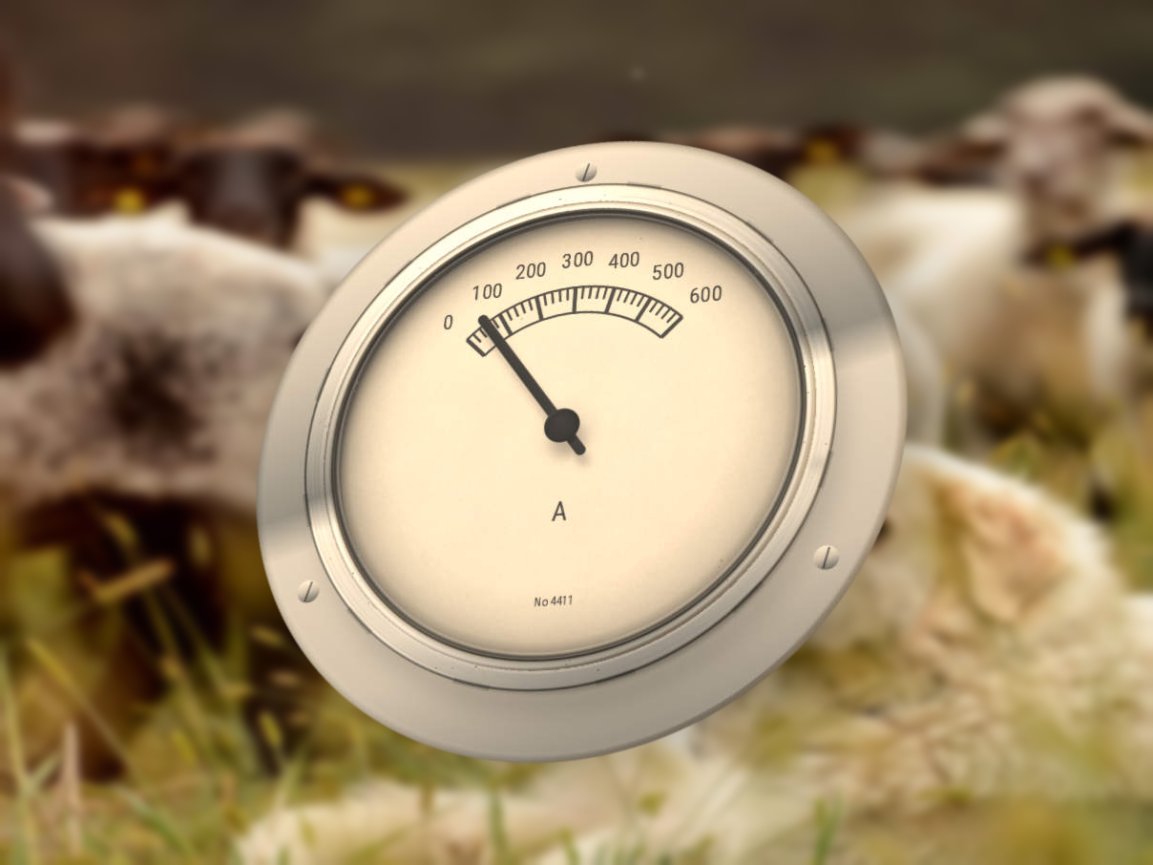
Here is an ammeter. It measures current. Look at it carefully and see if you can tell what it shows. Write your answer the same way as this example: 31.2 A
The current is 60 A
